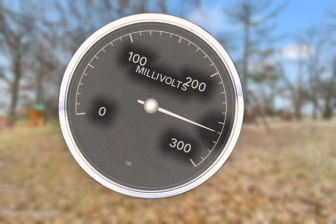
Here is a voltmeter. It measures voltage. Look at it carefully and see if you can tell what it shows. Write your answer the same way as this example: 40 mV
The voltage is 260 mV
